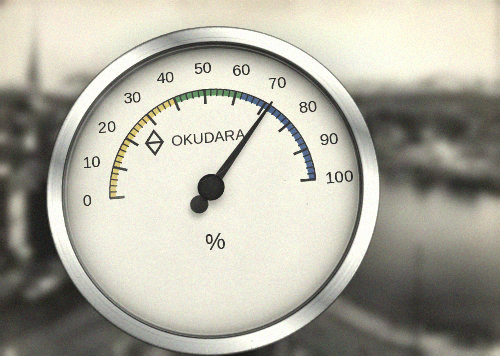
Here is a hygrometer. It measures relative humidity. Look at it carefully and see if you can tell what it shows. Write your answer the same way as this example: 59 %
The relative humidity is 72 %
